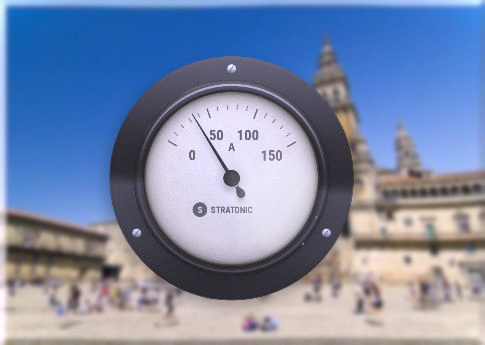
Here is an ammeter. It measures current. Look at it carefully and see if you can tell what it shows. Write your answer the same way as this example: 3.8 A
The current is 35 A
